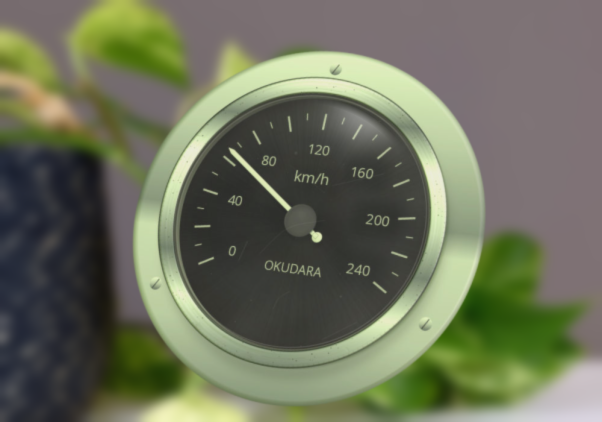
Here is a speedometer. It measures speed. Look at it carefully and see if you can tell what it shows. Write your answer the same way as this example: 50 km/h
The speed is 65 km/h
